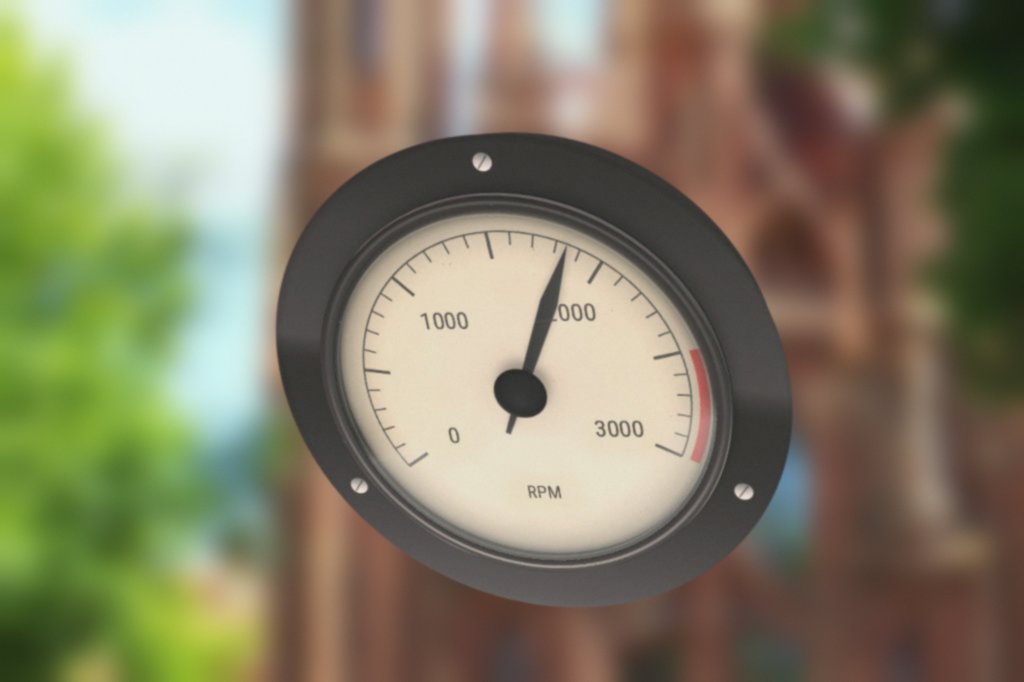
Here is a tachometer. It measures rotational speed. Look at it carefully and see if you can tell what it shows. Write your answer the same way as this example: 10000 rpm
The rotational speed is 1850 rpm
